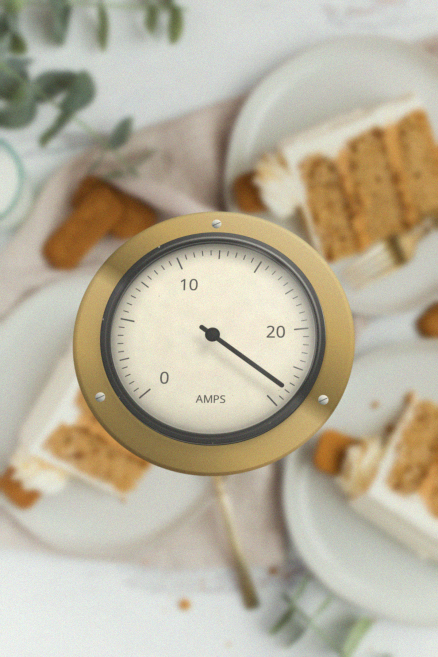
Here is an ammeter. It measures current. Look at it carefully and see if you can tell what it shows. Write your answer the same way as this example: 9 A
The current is 24 A
